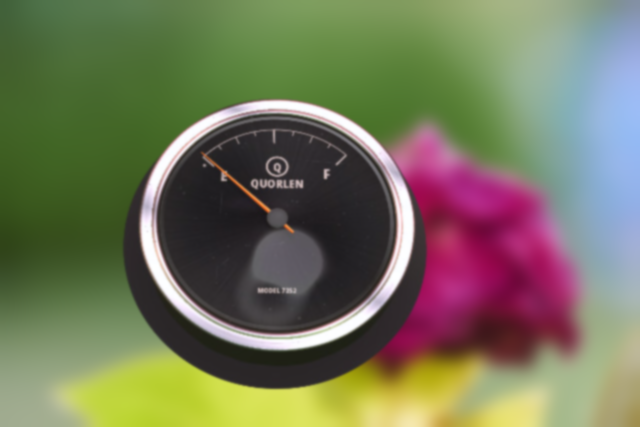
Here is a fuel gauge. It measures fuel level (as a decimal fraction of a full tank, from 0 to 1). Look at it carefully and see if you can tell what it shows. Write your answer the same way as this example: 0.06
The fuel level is 0
